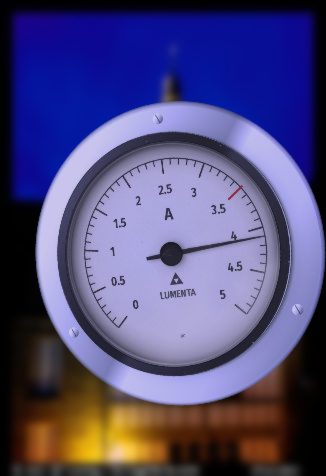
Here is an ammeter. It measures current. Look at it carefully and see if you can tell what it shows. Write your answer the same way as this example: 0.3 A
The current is 4.1 A
